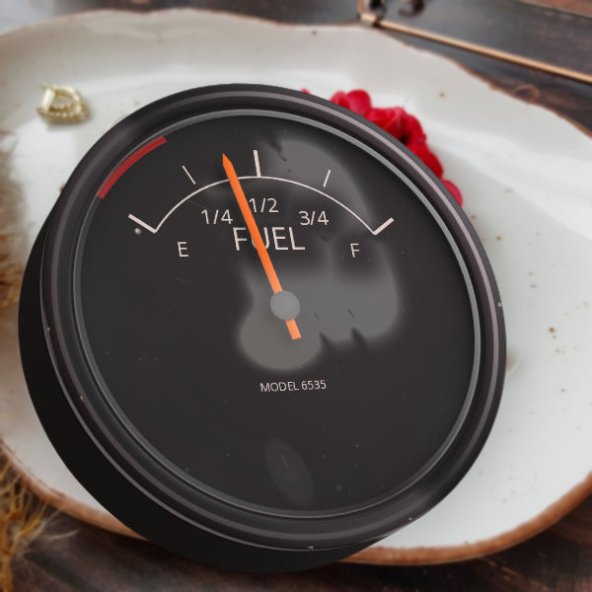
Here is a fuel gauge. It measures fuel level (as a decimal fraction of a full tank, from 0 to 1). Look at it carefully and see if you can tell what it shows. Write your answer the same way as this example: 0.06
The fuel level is 0.375
